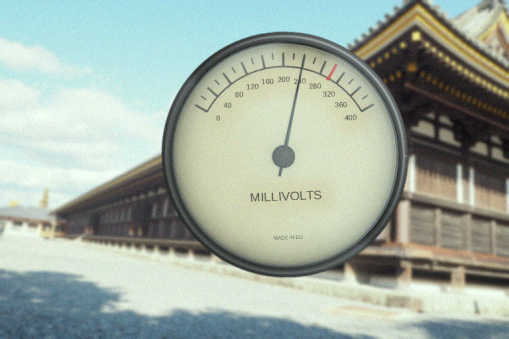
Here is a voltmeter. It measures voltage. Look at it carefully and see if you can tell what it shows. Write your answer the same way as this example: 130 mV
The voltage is 240 mV
